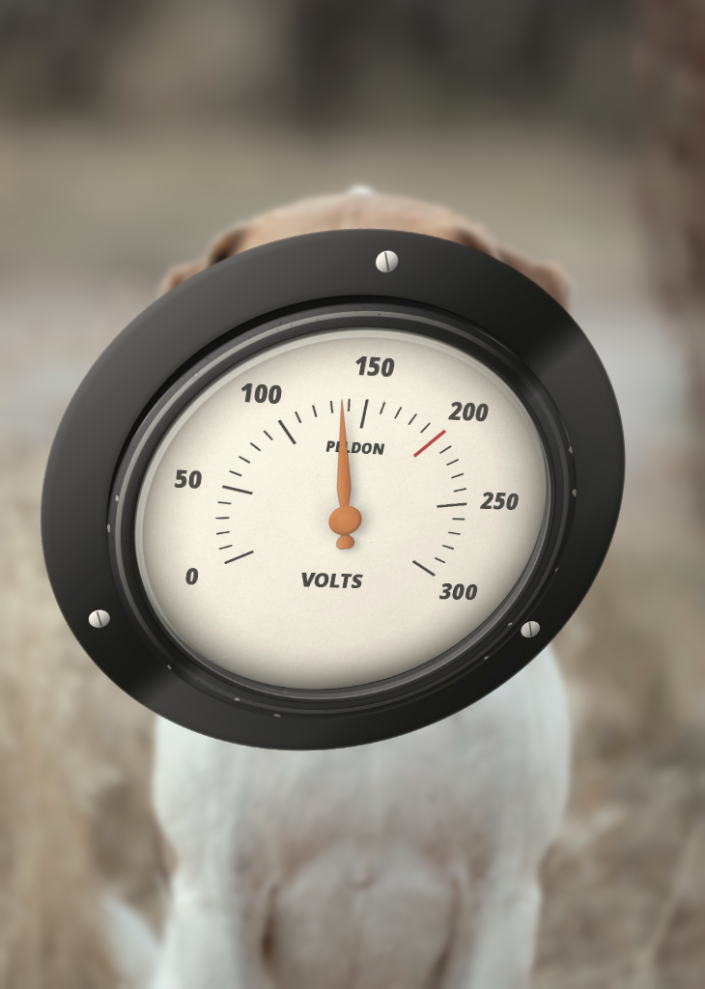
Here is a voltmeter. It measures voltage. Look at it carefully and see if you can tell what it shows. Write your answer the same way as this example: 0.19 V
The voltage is 135 V
